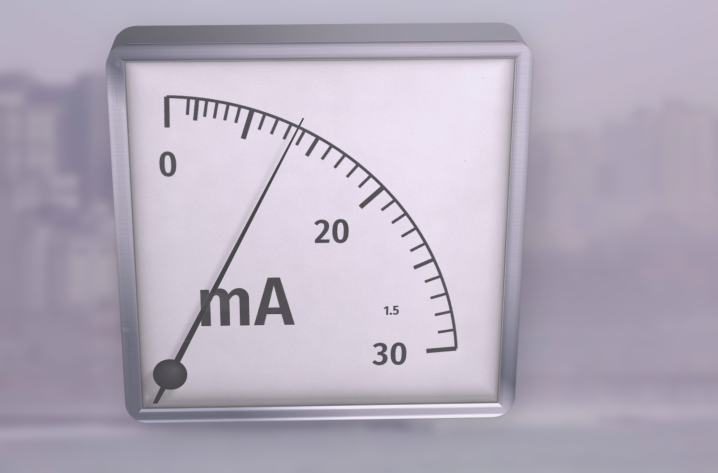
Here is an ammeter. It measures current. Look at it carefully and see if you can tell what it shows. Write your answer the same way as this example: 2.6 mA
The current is 13.5 mA
